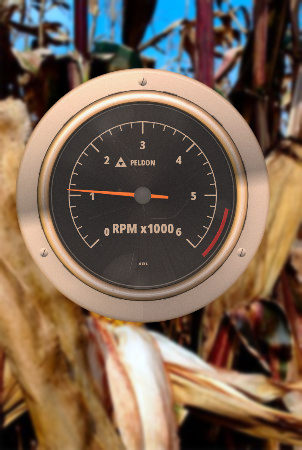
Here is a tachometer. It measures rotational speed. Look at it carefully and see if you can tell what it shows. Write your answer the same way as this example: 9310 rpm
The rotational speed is 1100 rpm
